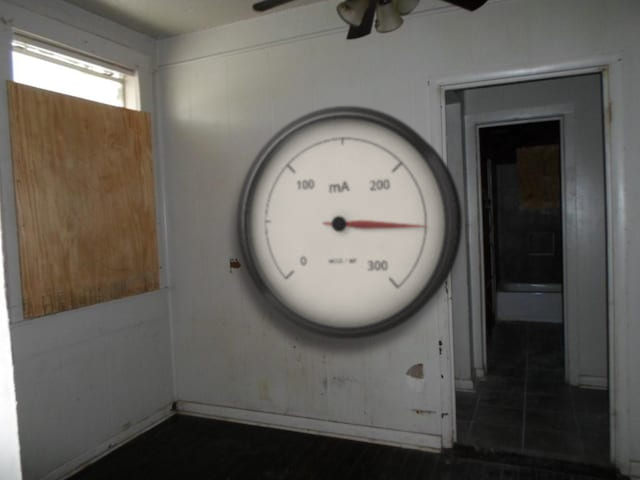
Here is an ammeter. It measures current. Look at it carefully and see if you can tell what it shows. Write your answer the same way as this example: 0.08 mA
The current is 250 mA
